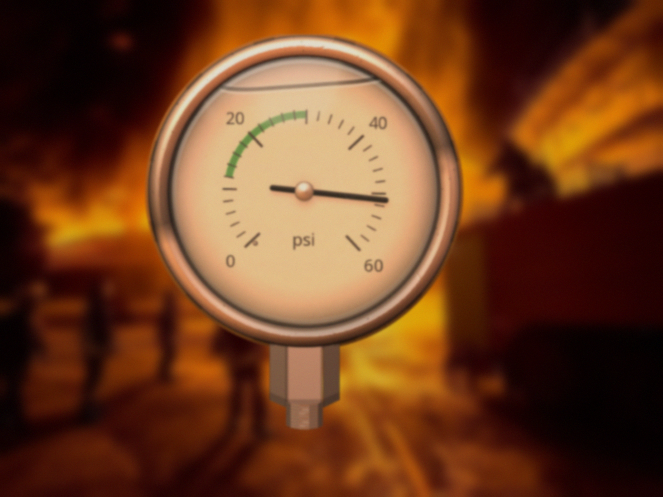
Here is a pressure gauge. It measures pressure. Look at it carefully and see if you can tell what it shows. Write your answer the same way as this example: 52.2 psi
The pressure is 51 psi
